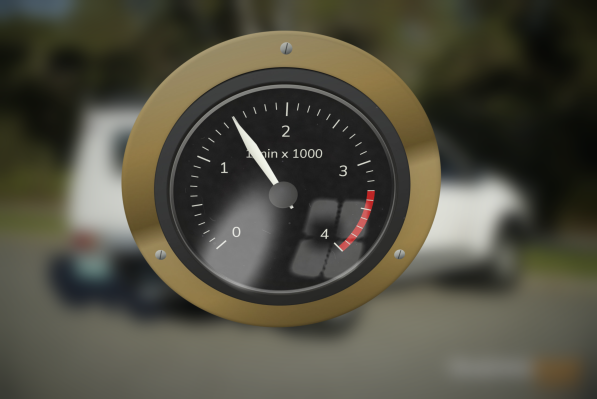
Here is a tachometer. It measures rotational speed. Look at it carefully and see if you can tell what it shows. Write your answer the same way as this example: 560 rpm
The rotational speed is 1500 rpm
